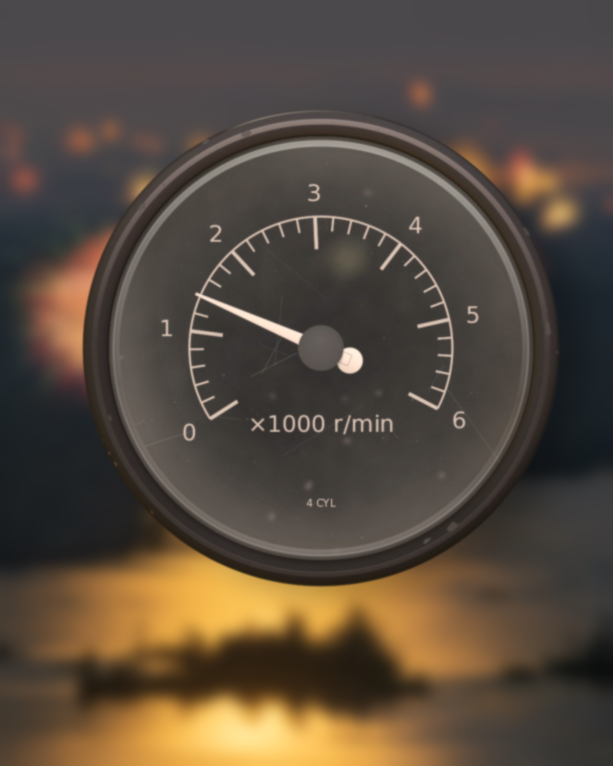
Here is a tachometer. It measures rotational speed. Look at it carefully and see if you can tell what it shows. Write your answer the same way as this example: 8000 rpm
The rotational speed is 1400 rpm
